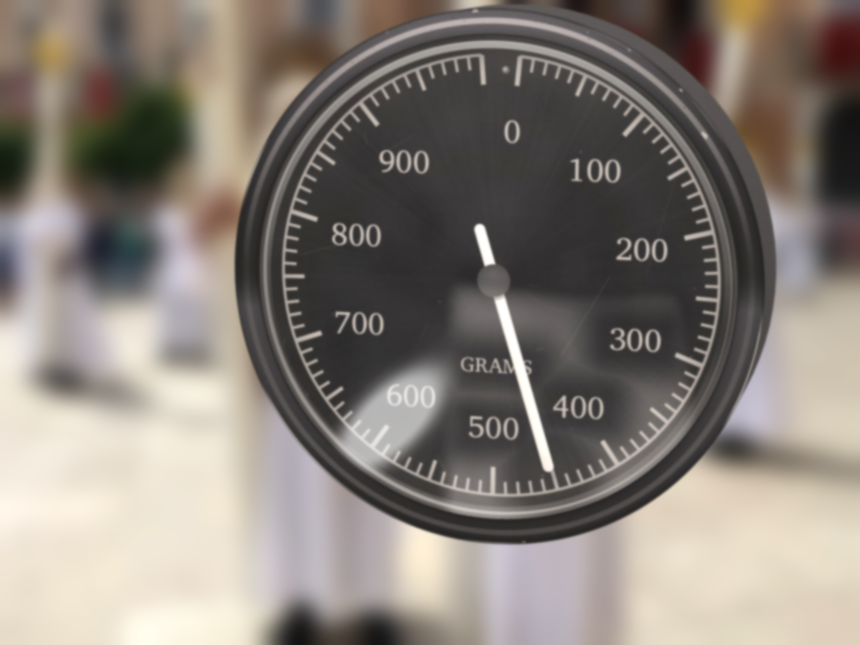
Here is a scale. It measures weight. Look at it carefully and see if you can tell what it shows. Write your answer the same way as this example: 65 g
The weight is 450 g
